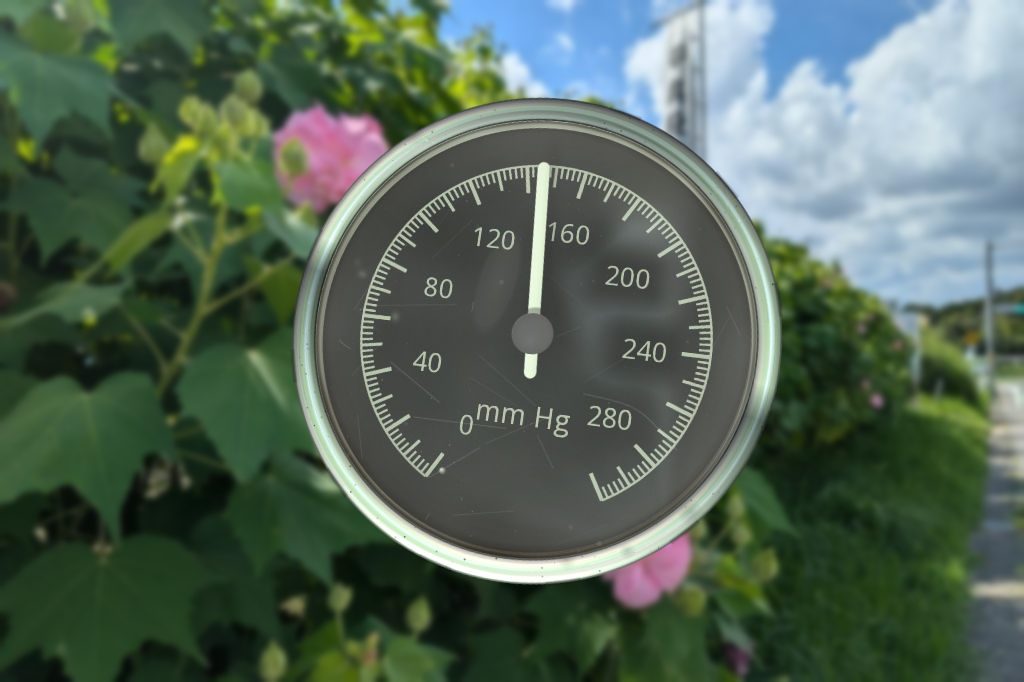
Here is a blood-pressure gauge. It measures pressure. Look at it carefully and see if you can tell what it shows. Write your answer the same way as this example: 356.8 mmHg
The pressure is 146 mmHg
